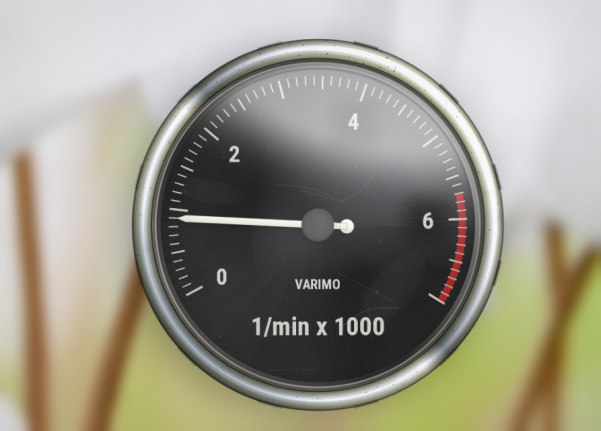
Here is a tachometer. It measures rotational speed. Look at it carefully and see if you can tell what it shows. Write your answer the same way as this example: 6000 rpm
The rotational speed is 900 rpm
